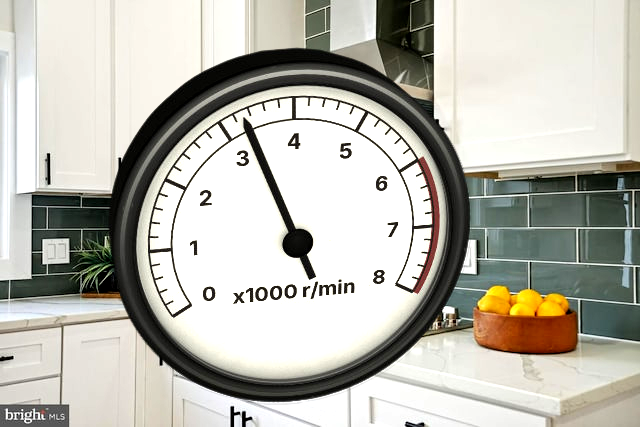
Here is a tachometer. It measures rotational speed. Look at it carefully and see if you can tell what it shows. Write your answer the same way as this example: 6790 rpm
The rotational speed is 3300 rpm
